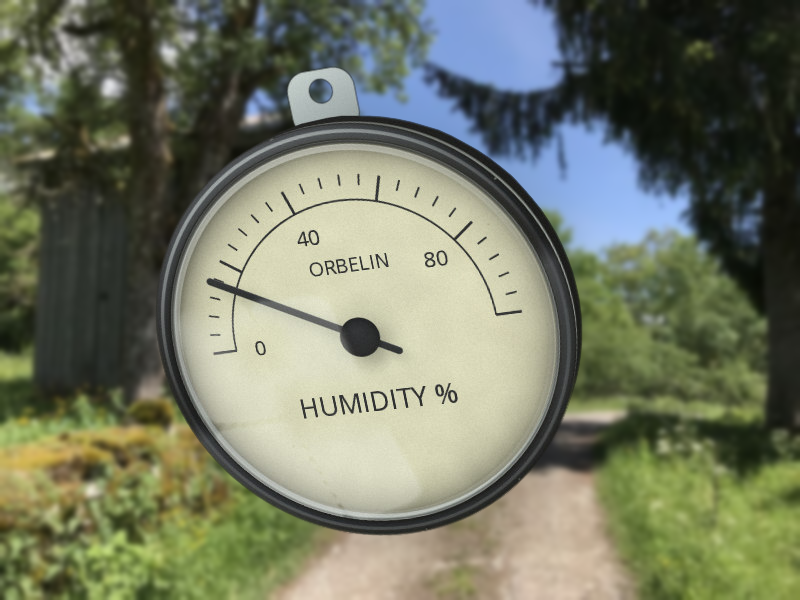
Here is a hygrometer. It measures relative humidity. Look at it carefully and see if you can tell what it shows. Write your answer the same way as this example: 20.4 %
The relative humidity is 16 %
